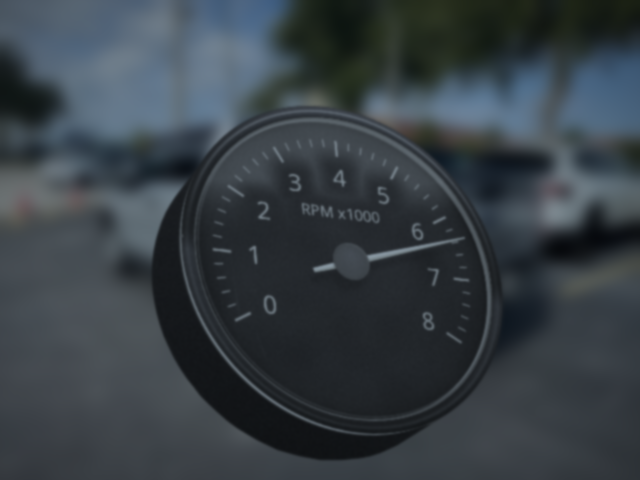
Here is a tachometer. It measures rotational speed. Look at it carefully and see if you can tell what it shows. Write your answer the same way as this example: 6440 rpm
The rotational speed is 6400 rpm
